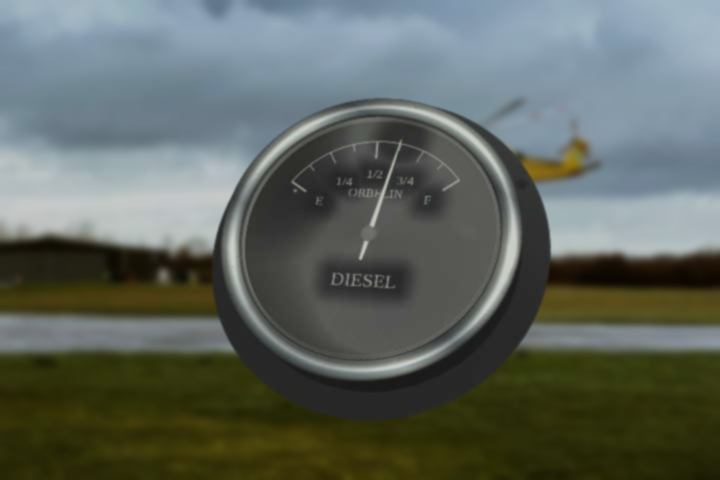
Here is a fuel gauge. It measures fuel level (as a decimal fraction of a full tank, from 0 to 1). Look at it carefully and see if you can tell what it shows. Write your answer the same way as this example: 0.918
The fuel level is 0.625
